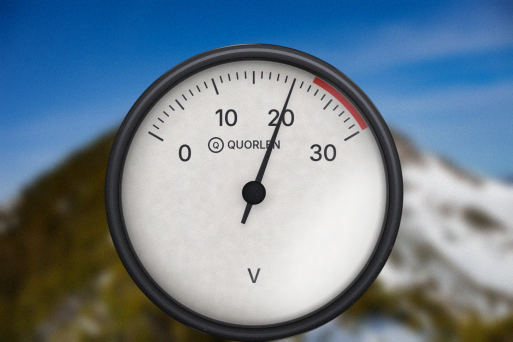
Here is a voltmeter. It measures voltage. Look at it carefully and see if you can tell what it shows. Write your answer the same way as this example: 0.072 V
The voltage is 20 V
